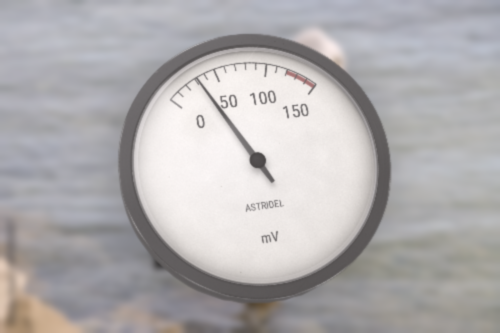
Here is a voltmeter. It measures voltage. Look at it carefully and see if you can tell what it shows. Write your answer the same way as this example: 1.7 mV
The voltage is 30 mV
